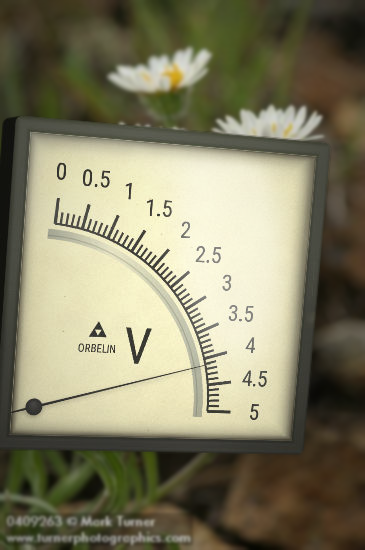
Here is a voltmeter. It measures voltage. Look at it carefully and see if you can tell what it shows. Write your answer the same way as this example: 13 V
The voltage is 4.1 V
